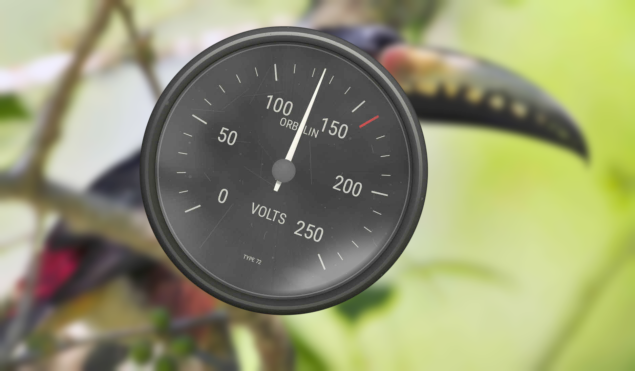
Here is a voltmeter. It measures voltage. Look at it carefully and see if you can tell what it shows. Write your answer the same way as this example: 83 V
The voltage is 125 V
